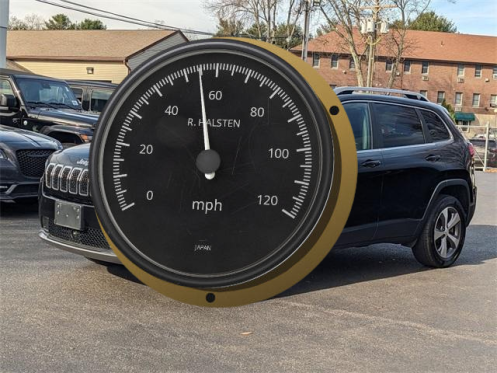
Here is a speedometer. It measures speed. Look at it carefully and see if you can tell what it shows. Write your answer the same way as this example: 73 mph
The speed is 55 mph
